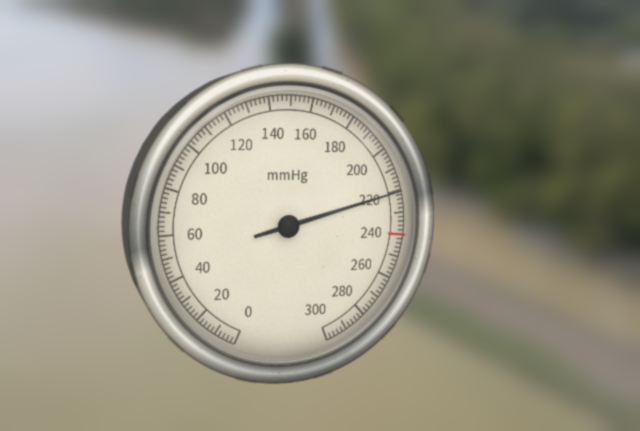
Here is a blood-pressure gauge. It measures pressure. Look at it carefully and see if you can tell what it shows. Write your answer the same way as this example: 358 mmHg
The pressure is 220 mmHg
